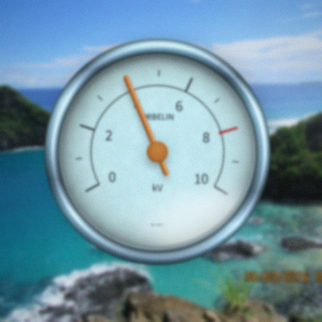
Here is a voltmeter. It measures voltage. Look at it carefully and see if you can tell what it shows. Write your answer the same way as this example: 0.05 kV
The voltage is 4 kV
